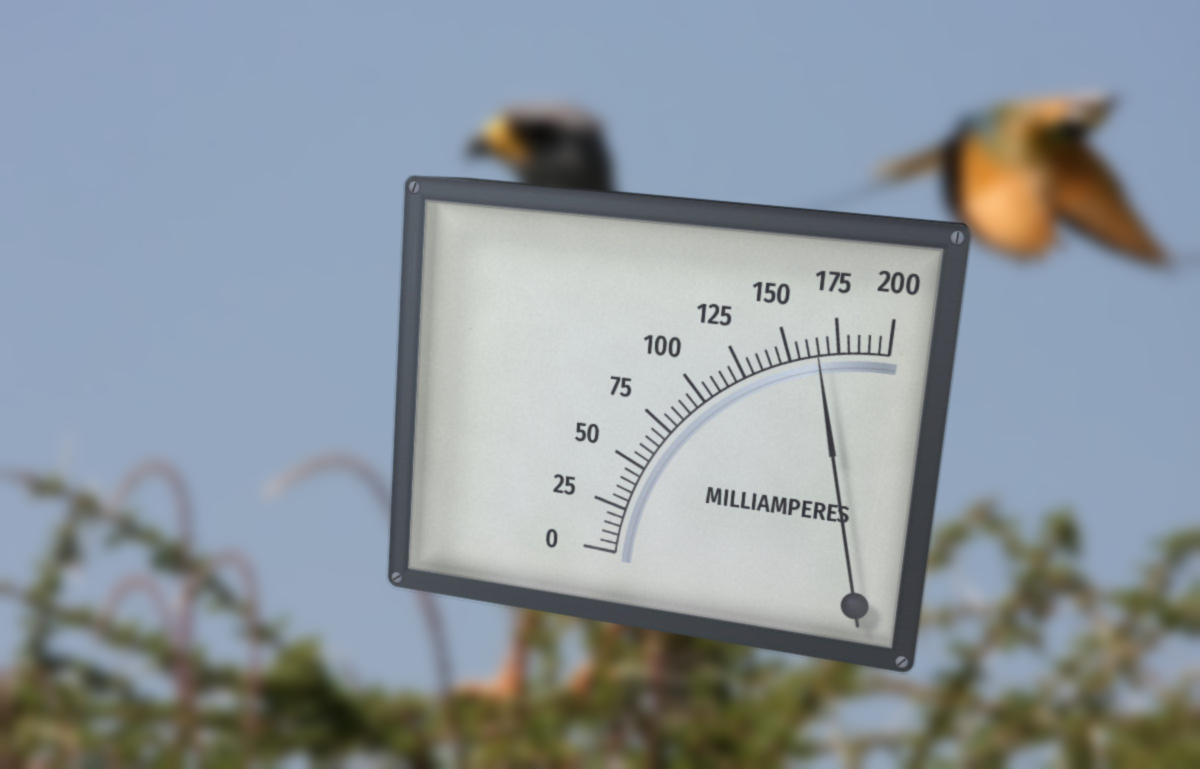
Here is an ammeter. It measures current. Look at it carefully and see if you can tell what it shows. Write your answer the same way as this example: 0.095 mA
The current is 165 mA
